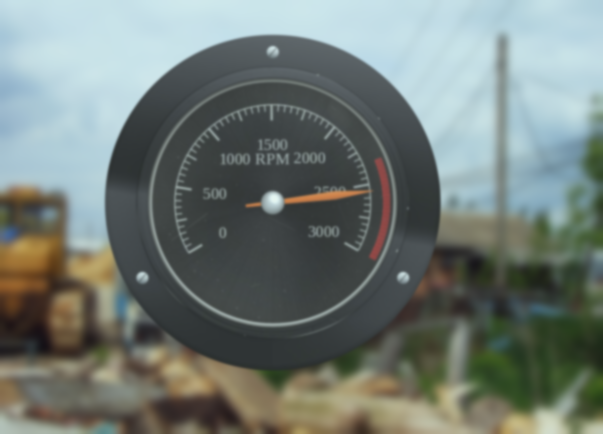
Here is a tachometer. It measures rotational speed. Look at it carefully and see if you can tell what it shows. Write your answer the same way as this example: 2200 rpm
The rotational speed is 2550 rpm
